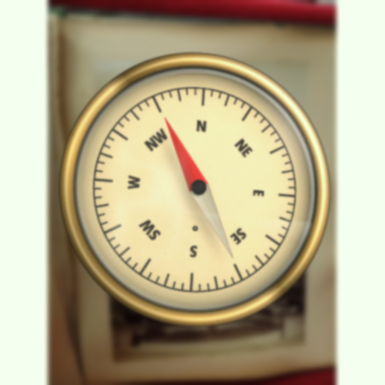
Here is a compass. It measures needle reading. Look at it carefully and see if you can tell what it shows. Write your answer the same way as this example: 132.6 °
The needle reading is 330 °
